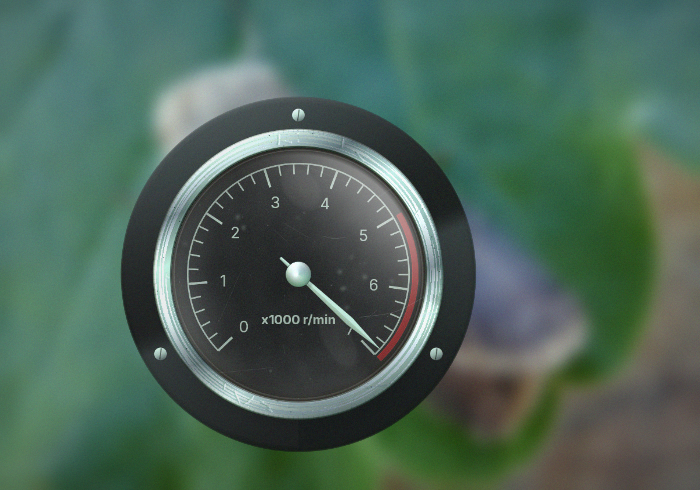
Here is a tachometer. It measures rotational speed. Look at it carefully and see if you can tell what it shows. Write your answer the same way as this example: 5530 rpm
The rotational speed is 6900 rpm
